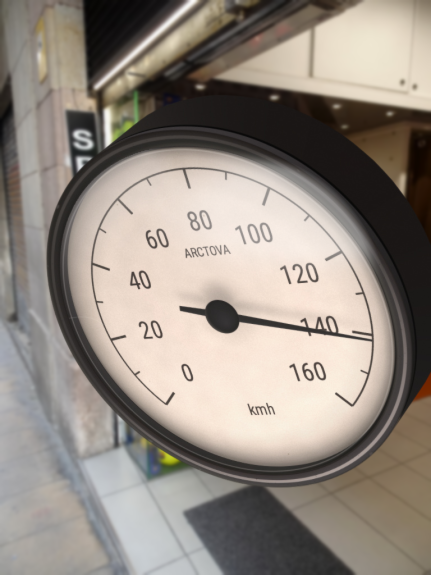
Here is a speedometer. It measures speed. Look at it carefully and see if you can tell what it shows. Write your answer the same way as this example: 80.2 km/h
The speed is 140 km/h
